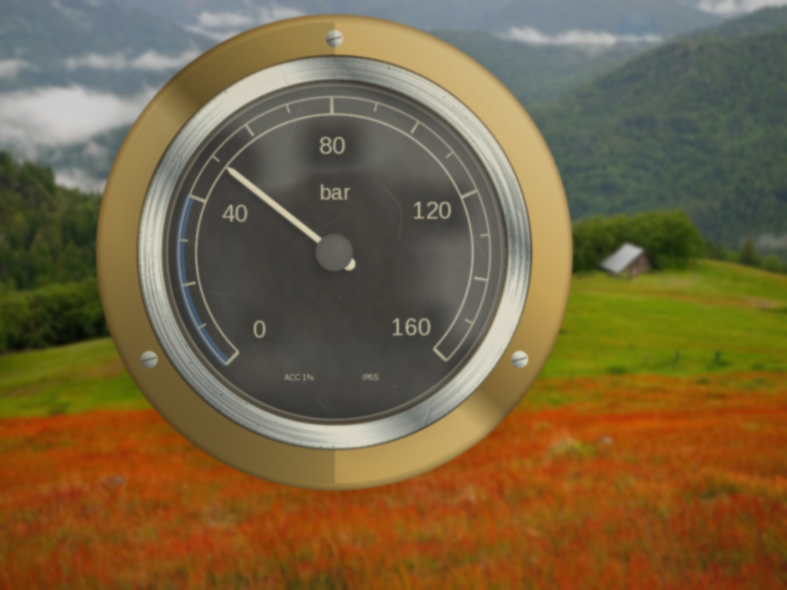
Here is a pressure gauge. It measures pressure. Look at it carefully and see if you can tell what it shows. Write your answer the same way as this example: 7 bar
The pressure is 50 bar
